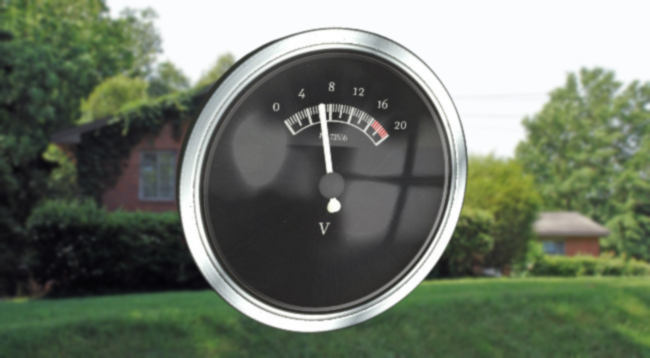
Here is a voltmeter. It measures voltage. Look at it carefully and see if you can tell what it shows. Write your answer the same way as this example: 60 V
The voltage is 6 V
